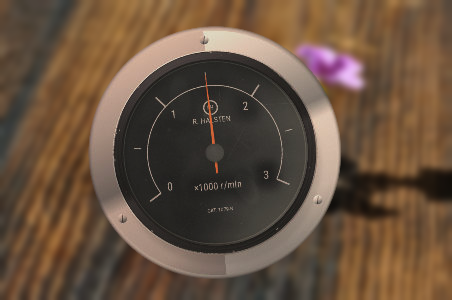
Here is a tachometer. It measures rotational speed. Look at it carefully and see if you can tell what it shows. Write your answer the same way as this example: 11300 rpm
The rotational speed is 1500 rpm
